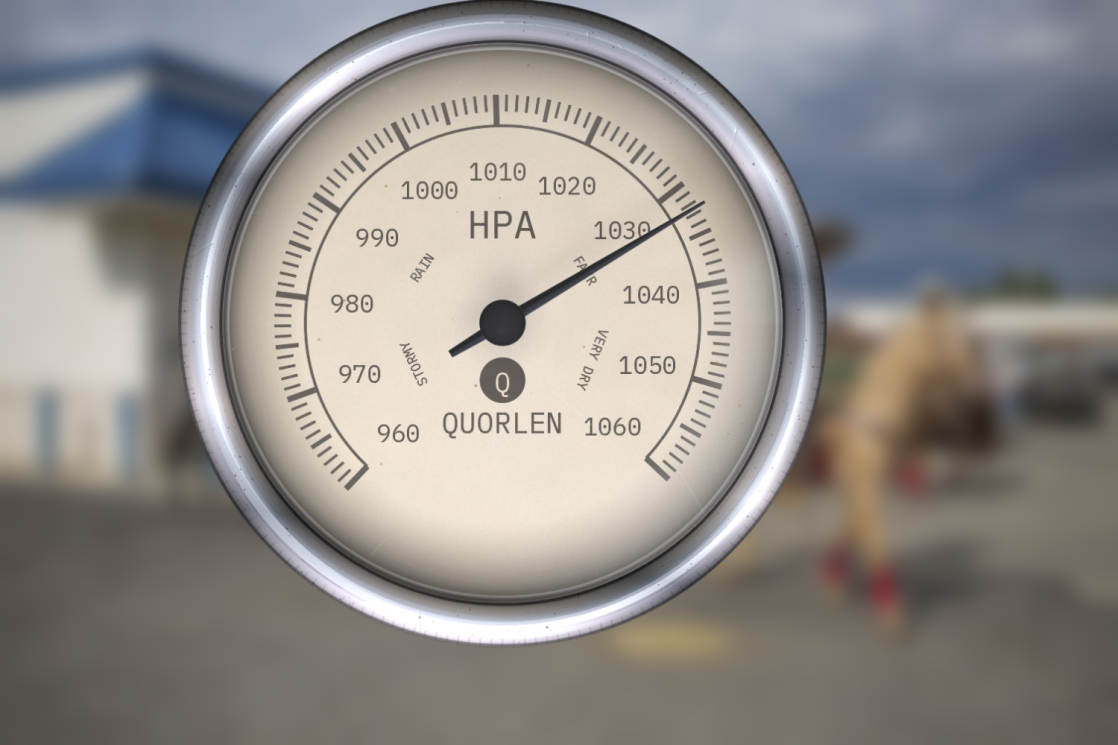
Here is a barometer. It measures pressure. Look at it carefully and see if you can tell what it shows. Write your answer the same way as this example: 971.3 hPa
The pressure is 1032.5 hPa
